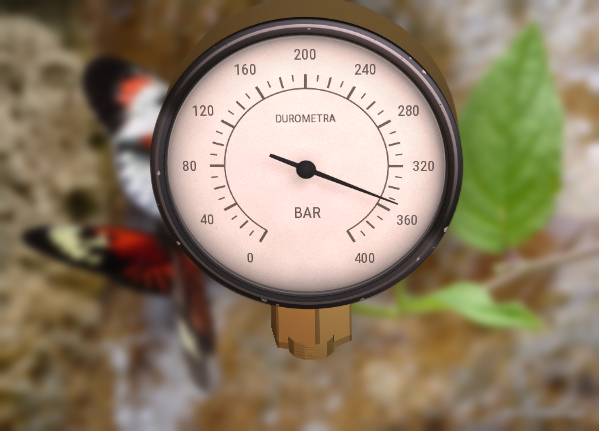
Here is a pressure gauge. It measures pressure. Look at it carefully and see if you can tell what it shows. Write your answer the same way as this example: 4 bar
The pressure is 350 bar
